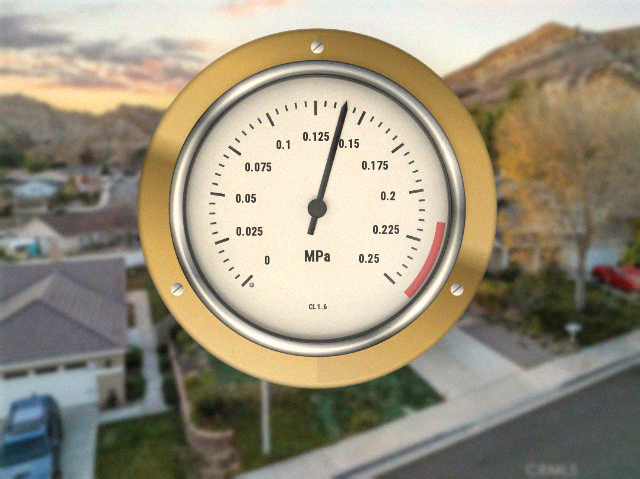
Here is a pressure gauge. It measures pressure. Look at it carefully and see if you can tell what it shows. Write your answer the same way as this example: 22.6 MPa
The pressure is 0.14 MPa
